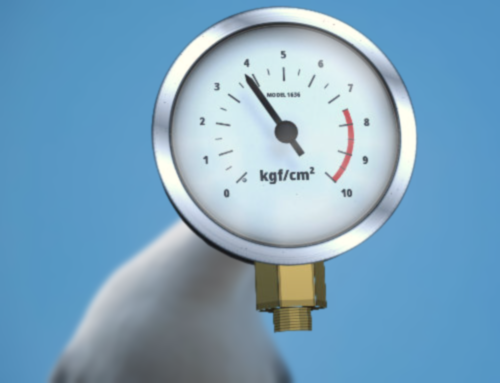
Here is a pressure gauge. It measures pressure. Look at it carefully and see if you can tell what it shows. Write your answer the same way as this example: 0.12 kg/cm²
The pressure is 3.75 kg/cm²
